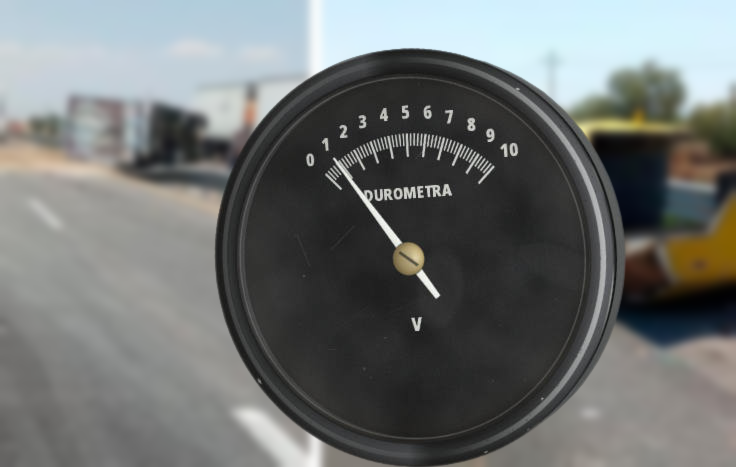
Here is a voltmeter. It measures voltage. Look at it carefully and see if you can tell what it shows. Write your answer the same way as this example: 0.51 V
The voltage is 1 V
